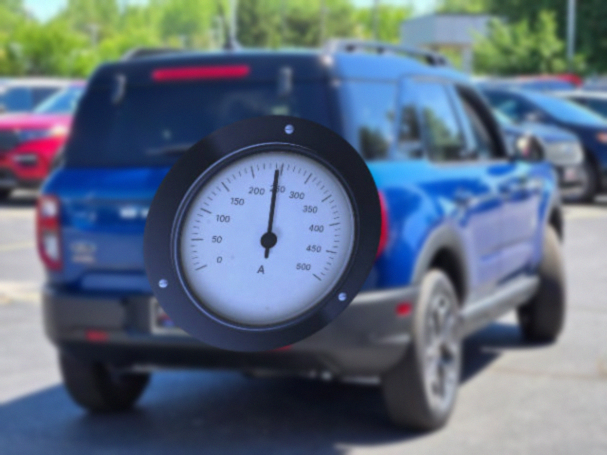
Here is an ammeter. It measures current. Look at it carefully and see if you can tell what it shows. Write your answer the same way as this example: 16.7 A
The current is 240 A
